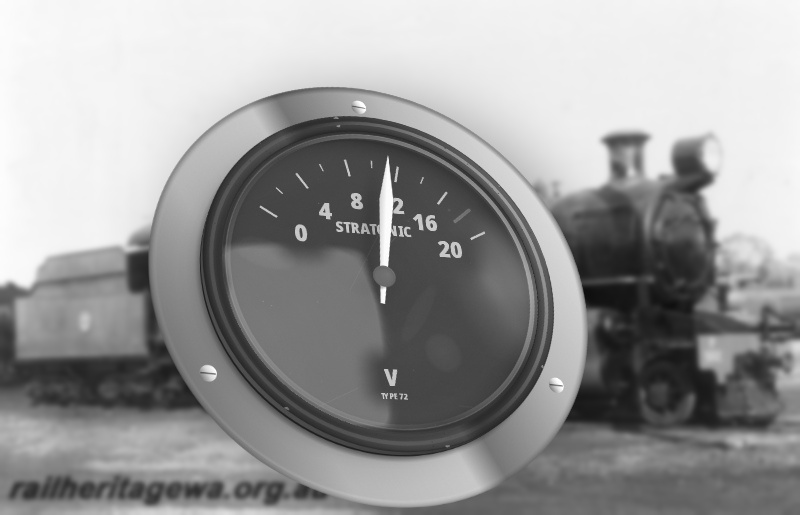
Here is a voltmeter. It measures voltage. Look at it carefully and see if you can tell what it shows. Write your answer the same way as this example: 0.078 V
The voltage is 11 V
